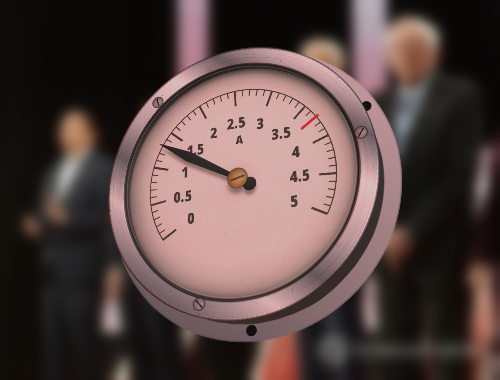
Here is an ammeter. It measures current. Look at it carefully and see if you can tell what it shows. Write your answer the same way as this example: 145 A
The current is 1.3 A
